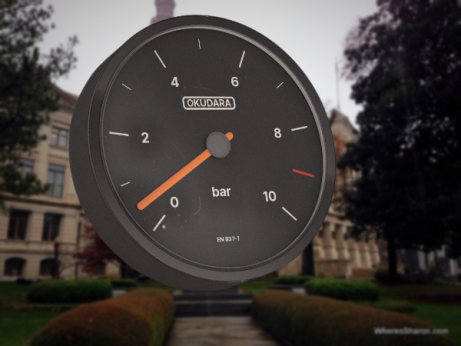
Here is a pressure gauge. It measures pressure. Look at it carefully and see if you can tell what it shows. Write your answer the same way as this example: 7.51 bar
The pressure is 0.5 bar
